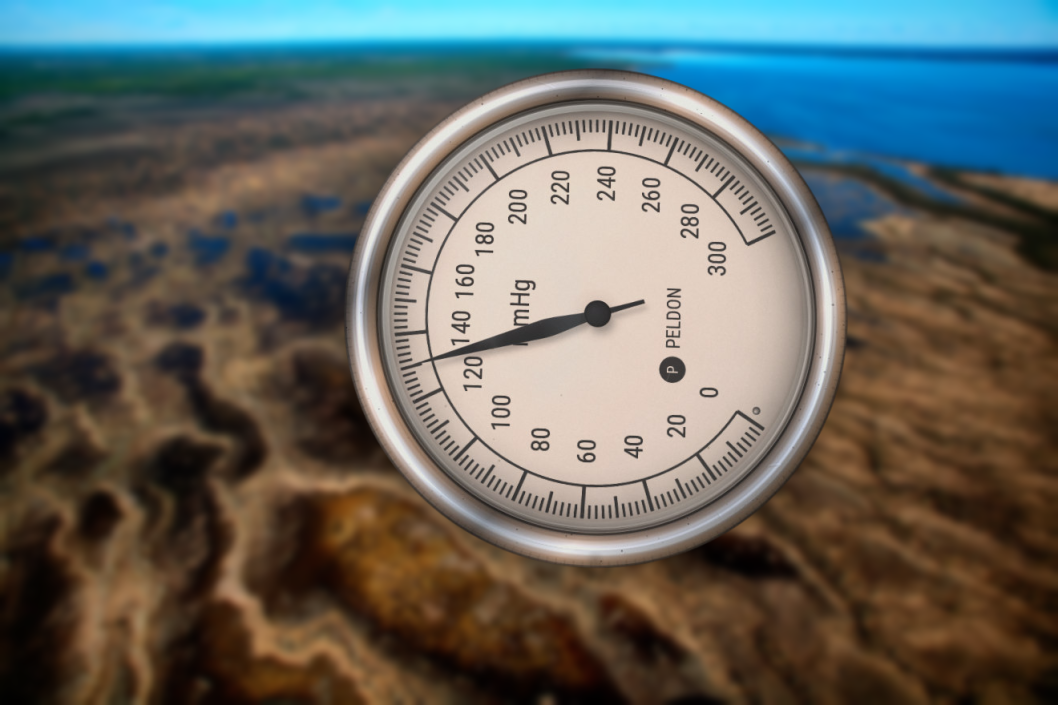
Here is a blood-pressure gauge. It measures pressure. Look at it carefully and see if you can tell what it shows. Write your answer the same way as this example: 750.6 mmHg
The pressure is 130 mmHg
